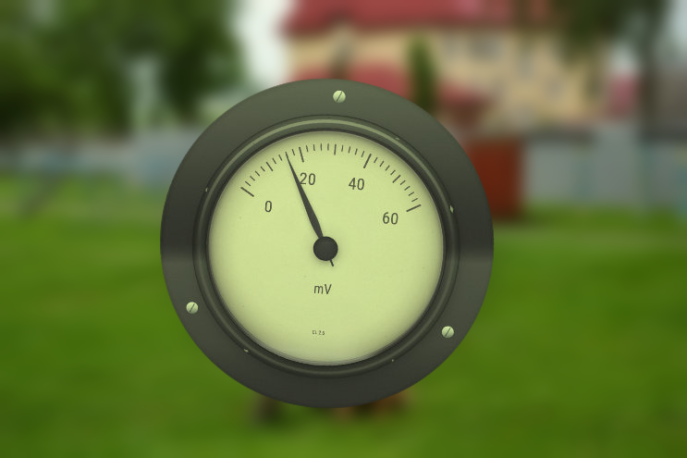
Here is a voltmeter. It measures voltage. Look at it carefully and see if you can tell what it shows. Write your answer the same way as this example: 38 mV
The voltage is 16 mV
